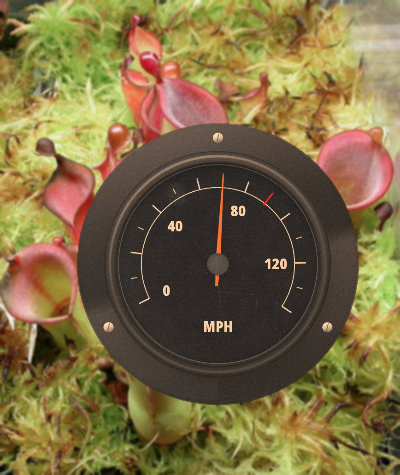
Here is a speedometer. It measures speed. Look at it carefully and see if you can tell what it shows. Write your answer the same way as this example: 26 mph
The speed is 70 mph
